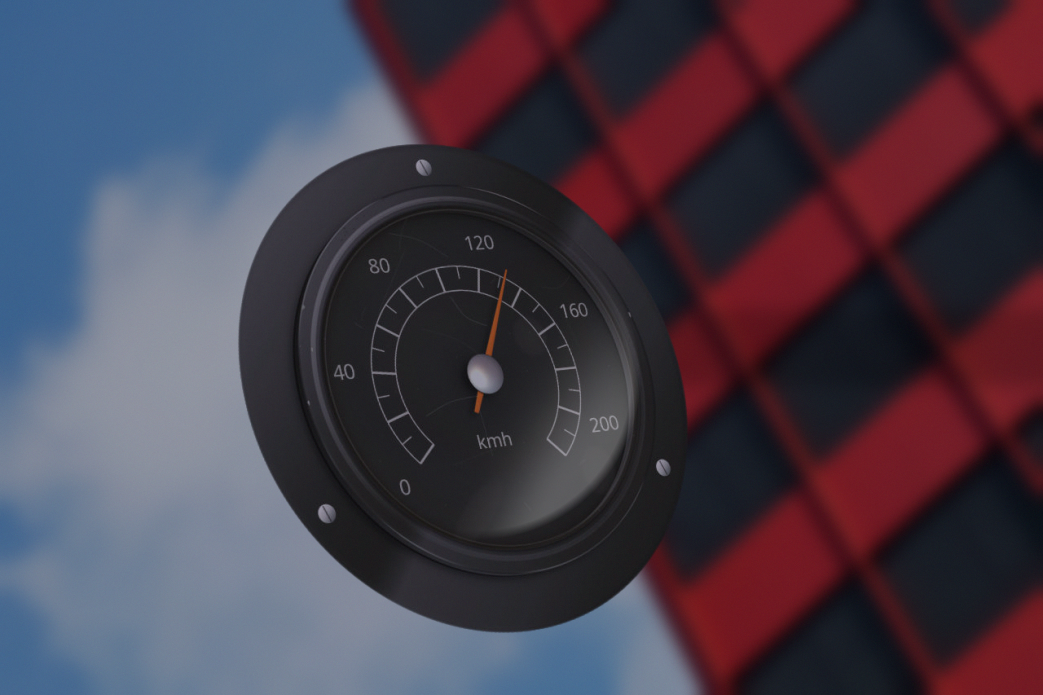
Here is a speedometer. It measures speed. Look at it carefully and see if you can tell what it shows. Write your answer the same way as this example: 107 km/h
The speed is 130 km/h
